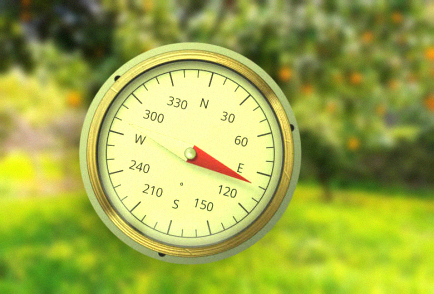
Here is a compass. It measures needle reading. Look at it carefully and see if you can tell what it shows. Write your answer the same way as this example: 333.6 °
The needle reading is 100 °
